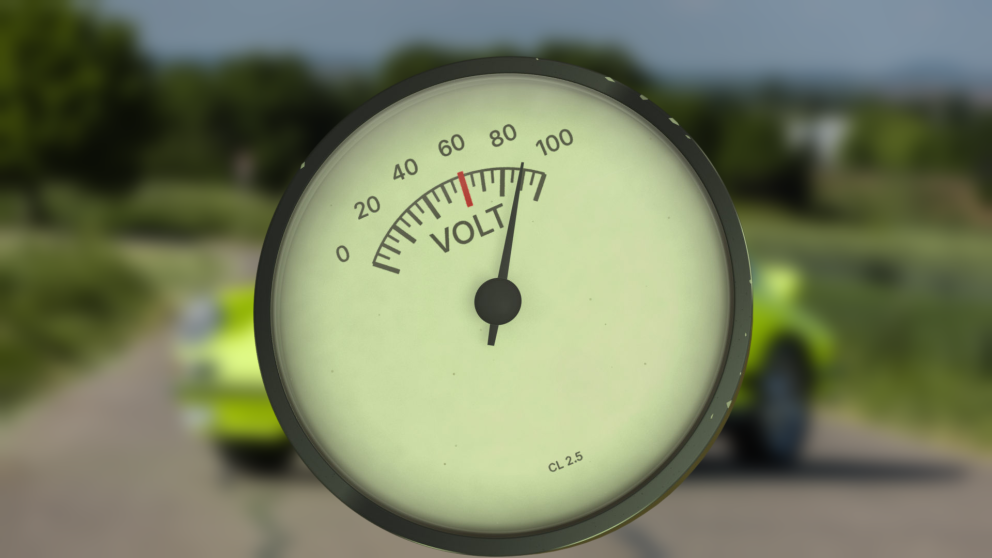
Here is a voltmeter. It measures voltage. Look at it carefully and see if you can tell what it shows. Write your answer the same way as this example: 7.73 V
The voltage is 90 V
